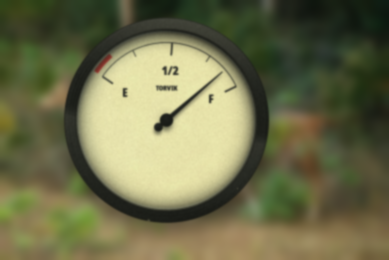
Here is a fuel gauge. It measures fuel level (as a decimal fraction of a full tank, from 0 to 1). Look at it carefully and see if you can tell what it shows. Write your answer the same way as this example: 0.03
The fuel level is 0.875
